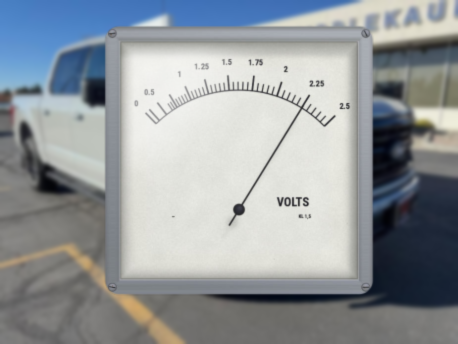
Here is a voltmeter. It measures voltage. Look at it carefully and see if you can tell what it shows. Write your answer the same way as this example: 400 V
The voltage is 2.25 V
